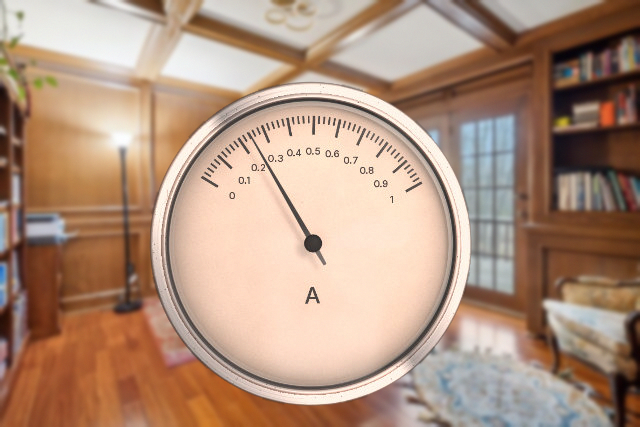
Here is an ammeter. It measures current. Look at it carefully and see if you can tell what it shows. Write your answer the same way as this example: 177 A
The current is 0.24 A
